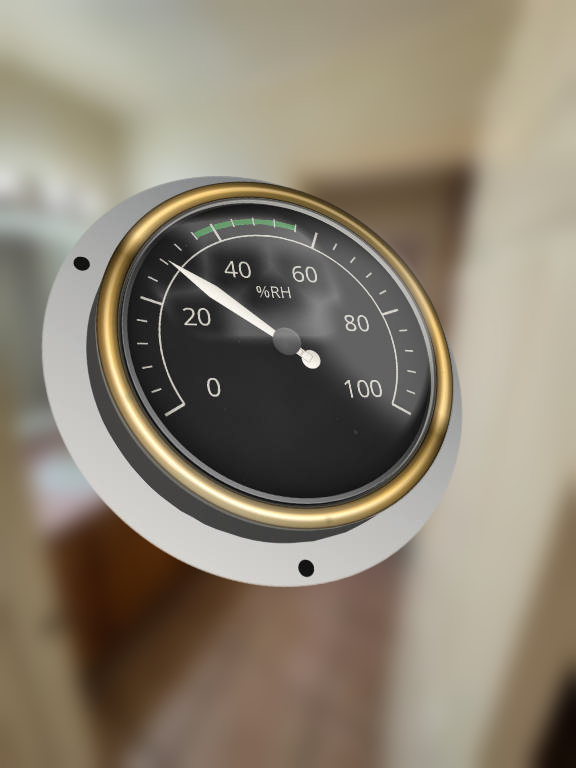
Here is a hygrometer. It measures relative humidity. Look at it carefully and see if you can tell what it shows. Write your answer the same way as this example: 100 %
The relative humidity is 28 %
